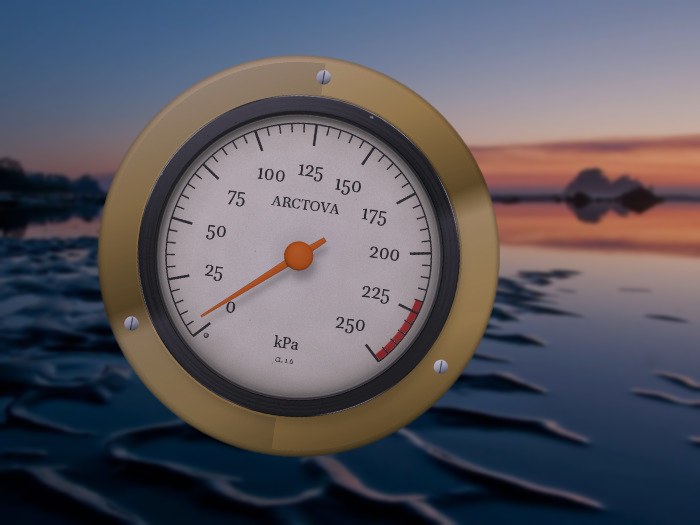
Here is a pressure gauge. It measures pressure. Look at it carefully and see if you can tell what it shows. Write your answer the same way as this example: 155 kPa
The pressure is 5 kPa
